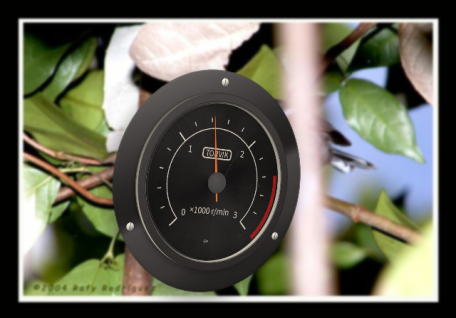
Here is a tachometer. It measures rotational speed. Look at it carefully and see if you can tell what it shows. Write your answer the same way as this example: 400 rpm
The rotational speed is 1400 rpm
